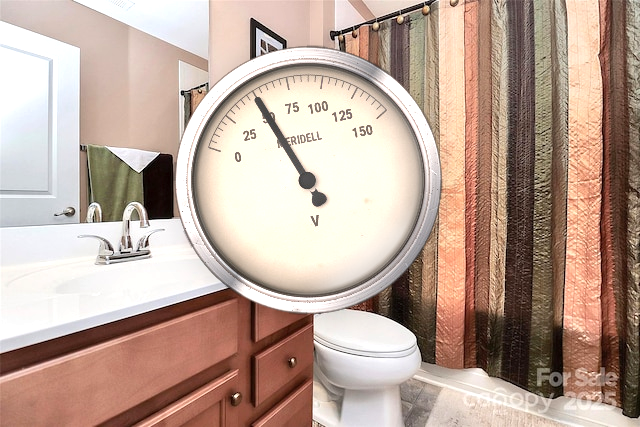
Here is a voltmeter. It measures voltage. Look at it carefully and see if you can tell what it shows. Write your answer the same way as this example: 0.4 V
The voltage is 50 V
